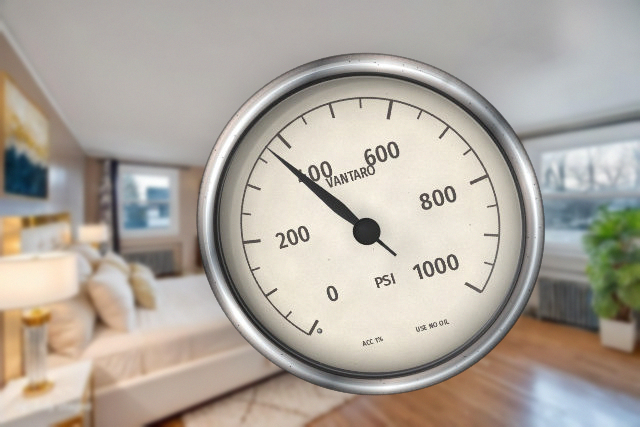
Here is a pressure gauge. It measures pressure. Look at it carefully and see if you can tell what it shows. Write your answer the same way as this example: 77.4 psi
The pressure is 375 psi
